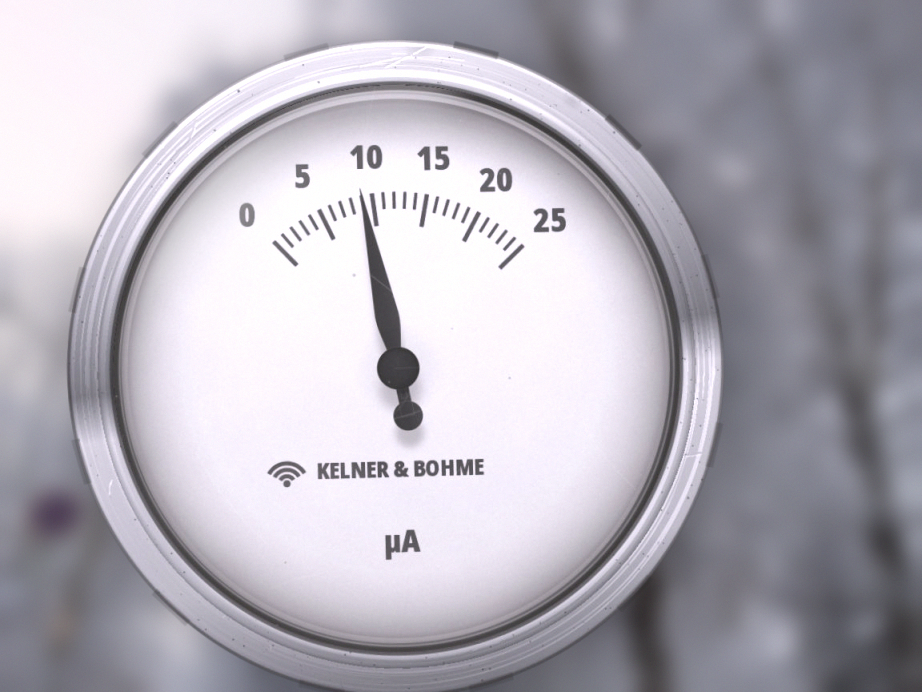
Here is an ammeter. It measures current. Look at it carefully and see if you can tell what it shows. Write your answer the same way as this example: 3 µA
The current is 9 µA
